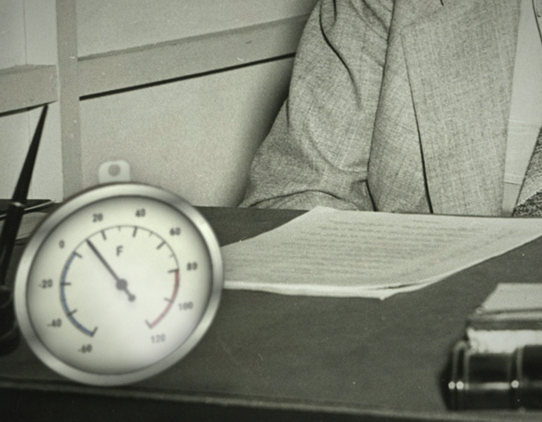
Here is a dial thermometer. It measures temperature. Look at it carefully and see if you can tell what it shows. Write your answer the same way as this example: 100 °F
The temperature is 10 °F
